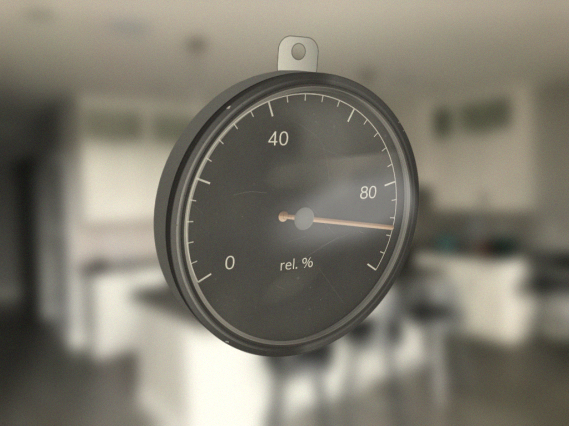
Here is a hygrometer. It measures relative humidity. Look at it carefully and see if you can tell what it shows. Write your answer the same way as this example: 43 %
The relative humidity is 90 %
